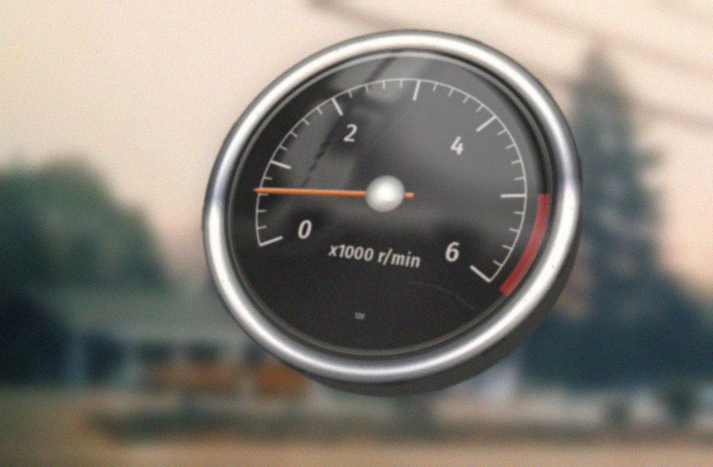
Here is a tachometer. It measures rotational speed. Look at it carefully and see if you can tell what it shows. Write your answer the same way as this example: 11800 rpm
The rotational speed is 600 rpm
